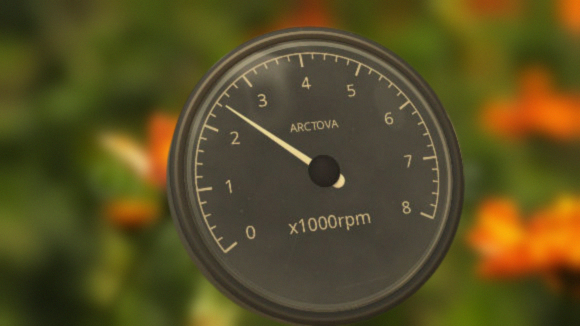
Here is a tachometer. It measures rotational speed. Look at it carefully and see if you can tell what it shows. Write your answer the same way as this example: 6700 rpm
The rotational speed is 2400 rpm
